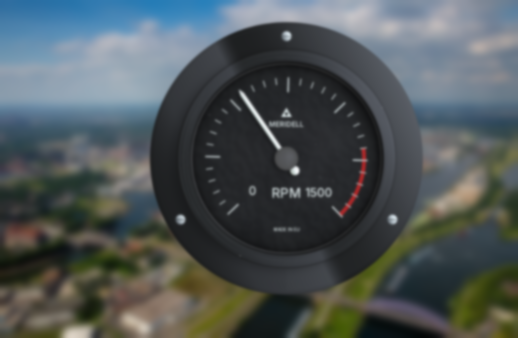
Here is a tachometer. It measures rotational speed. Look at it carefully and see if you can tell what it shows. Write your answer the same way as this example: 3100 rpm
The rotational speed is 550 rpm
